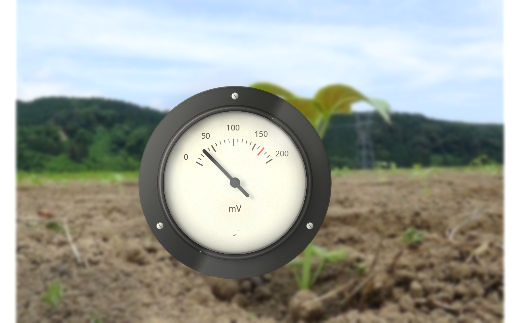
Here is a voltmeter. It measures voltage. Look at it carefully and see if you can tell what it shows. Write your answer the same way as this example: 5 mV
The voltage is 30 mV
